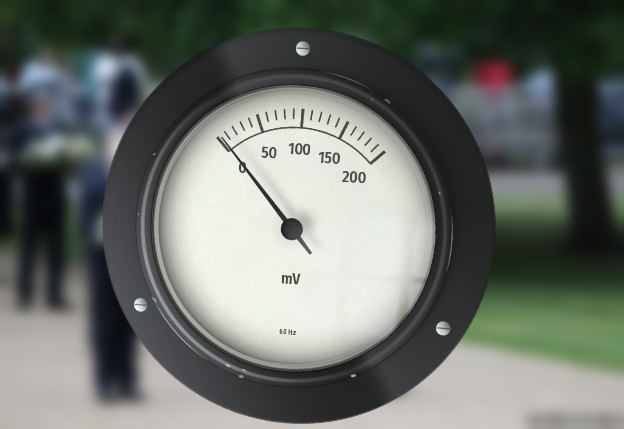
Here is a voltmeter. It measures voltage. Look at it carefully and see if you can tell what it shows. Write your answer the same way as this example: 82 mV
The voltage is 5 mV
